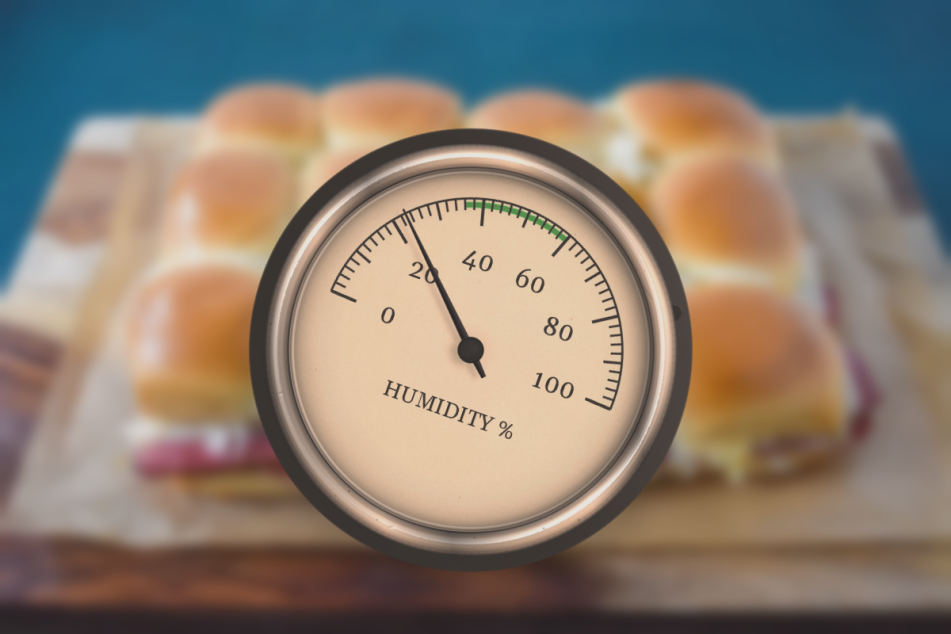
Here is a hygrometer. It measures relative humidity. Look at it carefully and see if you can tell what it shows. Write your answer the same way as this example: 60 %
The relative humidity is 23 %
